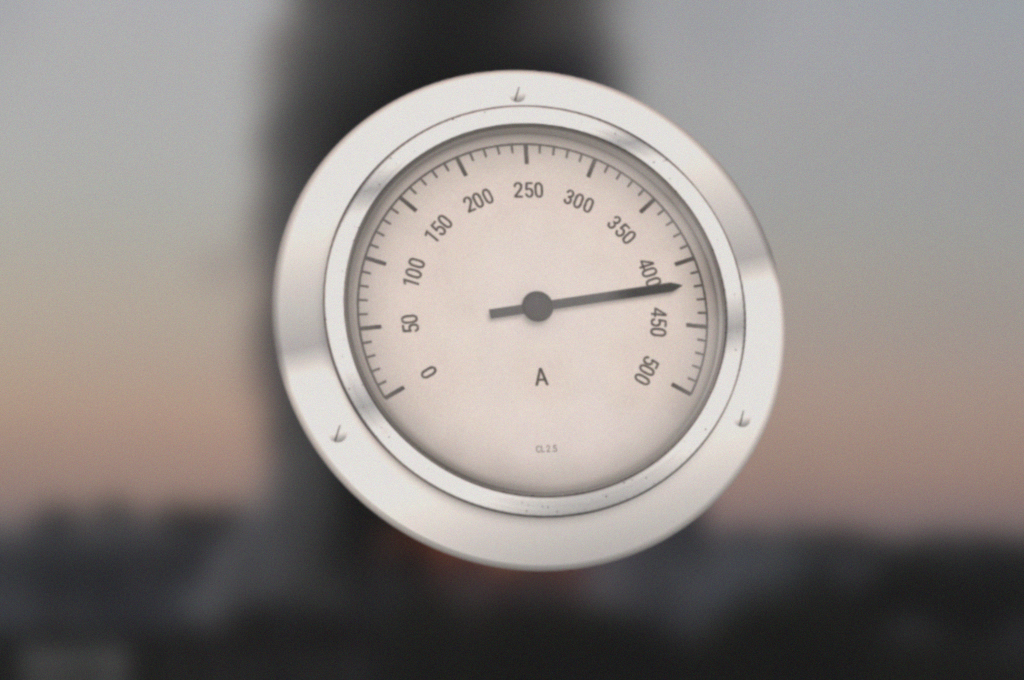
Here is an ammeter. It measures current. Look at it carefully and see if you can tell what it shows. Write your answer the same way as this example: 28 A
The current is 420 A
